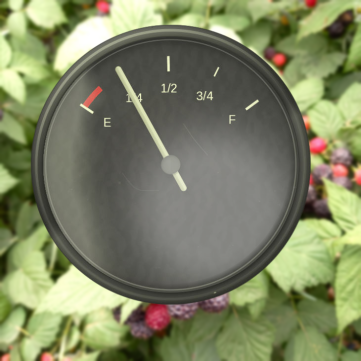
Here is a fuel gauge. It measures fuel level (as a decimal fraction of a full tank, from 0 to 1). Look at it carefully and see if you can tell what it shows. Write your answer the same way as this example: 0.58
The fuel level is 0.25
